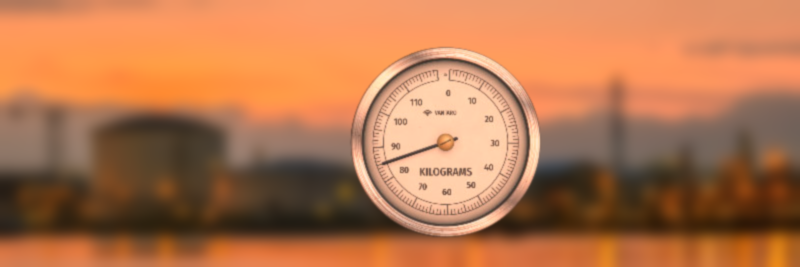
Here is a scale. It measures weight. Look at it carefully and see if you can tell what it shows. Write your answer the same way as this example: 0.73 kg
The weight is 85 kg
